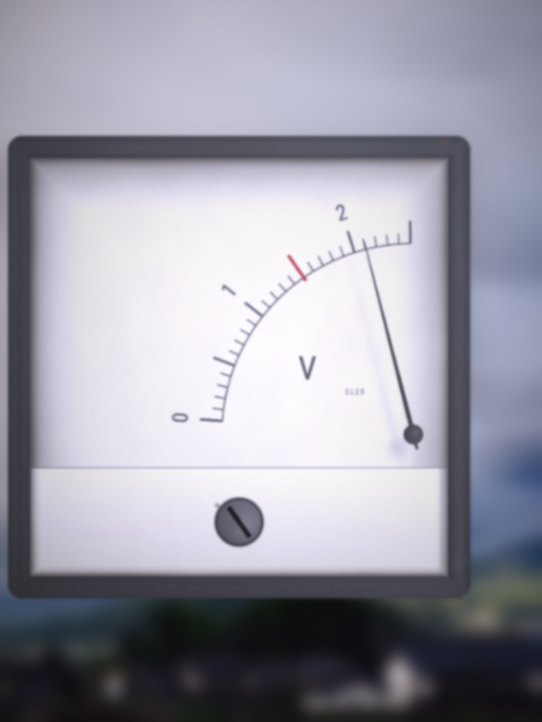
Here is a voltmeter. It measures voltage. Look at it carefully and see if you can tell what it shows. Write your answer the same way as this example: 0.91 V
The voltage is 2.1 V
